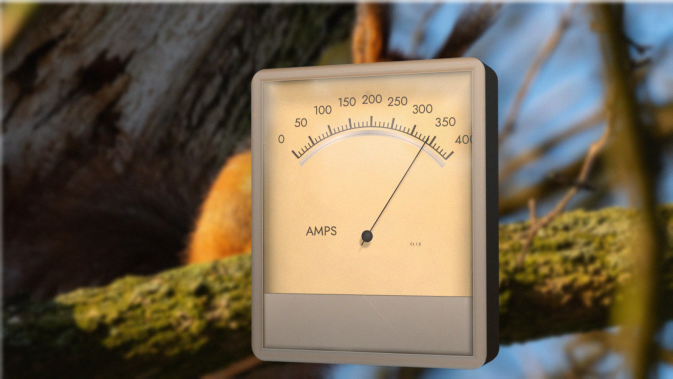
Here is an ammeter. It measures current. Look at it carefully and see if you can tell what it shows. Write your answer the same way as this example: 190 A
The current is 340 A
